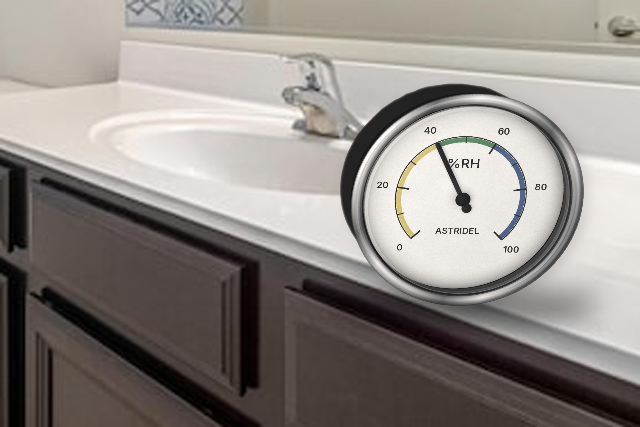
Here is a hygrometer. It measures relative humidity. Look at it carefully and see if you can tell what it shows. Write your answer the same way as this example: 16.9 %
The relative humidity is 40 %
